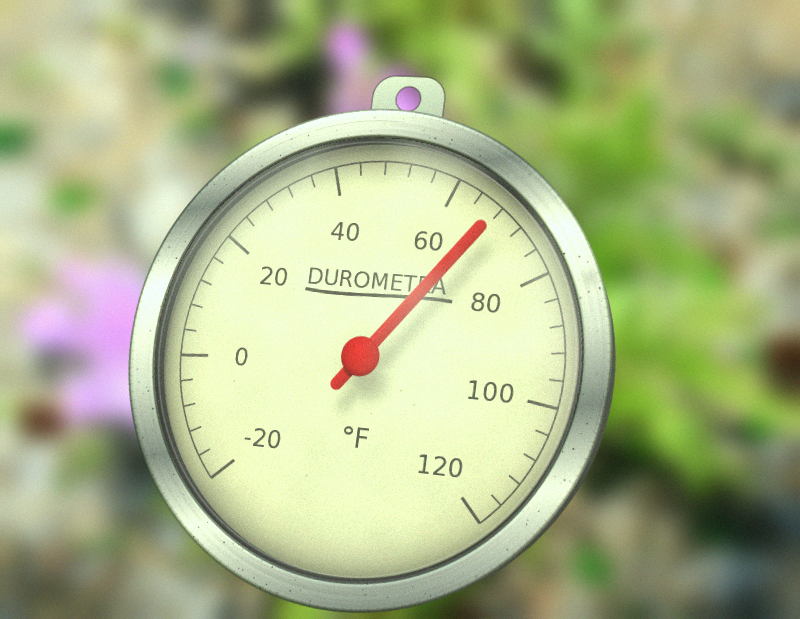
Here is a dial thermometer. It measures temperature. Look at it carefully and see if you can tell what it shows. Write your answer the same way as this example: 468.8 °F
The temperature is 68 °F
